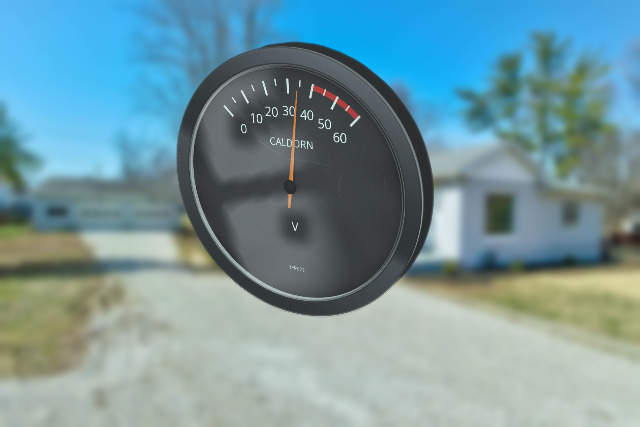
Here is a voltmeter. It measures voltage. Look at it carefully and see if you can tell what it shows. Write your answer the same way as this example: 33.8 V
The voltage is 35 V
